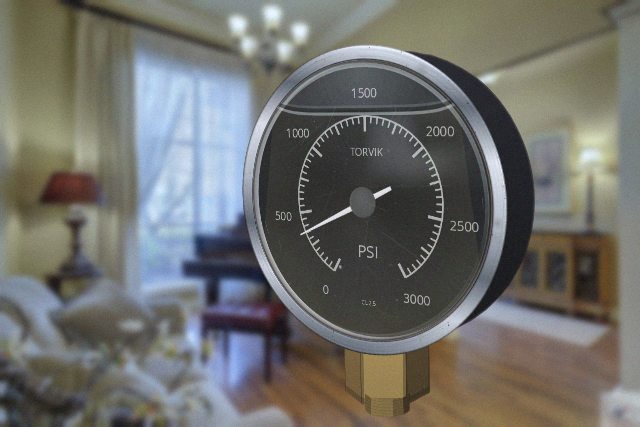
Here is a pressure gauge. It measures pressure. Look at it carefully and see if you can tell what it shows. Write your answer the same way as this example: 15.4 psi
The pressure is 350 psi
